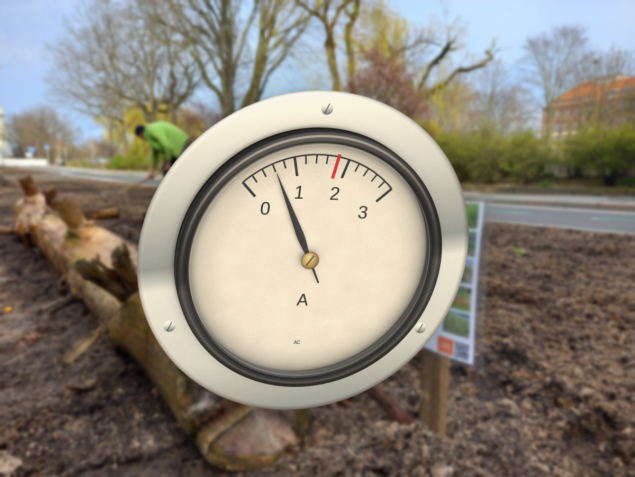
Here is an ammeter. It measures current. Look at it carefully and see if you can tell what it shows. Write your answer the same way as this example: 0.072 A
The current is 0.6 A
